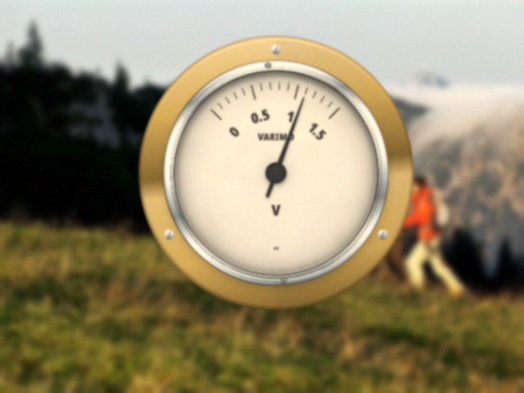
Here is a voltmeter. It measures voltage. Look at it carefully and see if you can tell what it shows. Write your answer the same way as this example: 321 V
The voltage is 1.1 V
